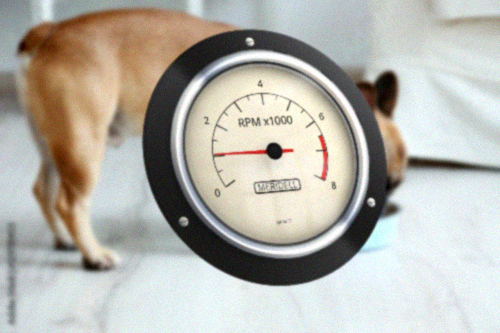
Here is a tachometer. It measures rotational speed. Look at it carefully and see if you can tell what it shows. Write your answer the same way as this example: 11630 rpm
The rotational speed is 1000 rpm
